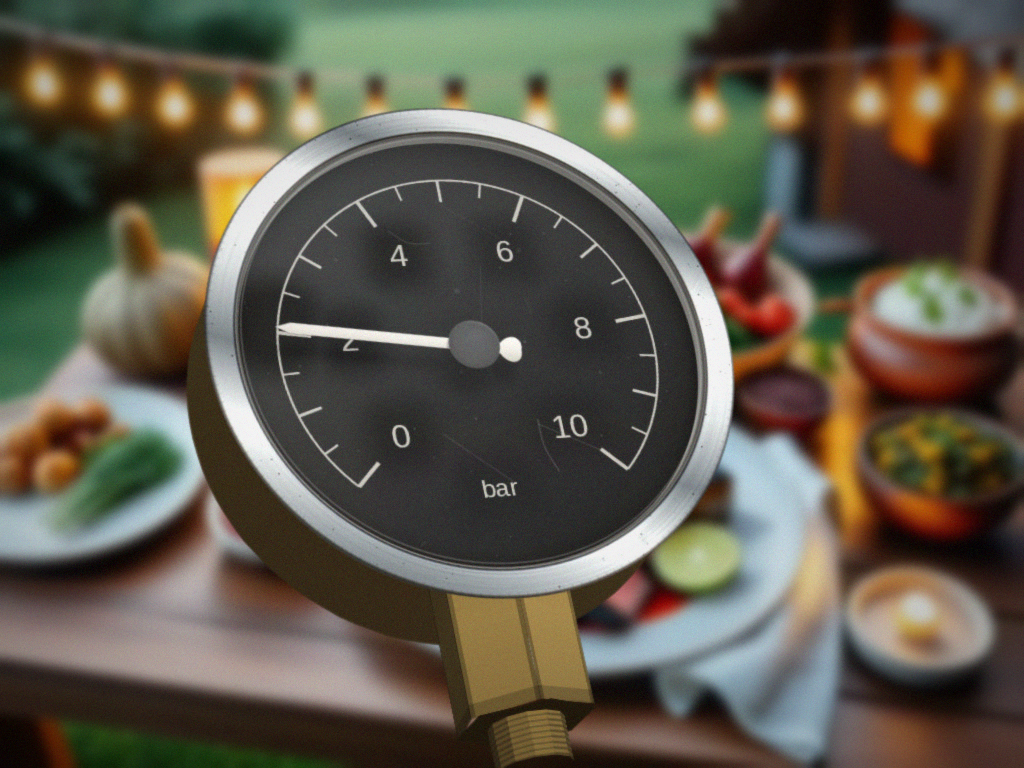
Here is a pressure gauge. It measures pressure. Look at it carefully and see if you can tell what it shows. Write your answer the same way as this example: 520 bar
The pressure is 2 bar
